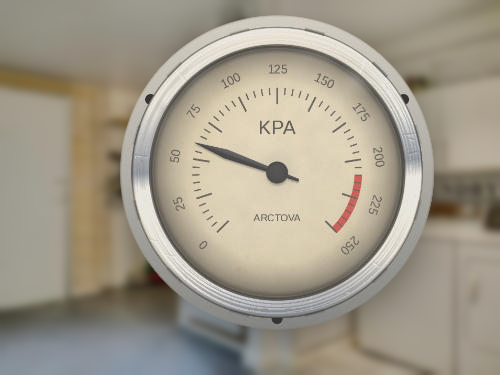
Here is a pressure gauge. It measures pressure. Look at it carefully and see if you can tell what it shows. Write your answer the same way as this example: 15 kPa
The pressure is 60 kPa
